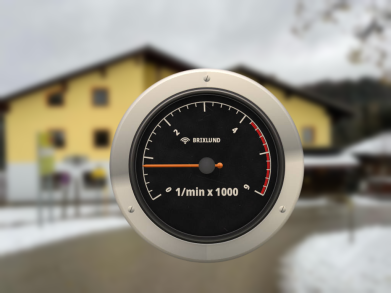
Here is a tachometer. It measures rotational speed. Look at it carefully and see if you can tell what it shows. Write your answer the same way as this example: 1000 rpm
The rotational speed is 800 rpm
